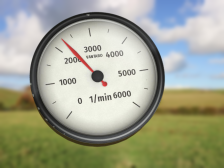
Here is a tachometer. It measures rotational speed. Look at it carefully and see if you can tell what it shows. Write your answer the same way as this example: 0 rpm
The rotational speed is 2250 rpm
